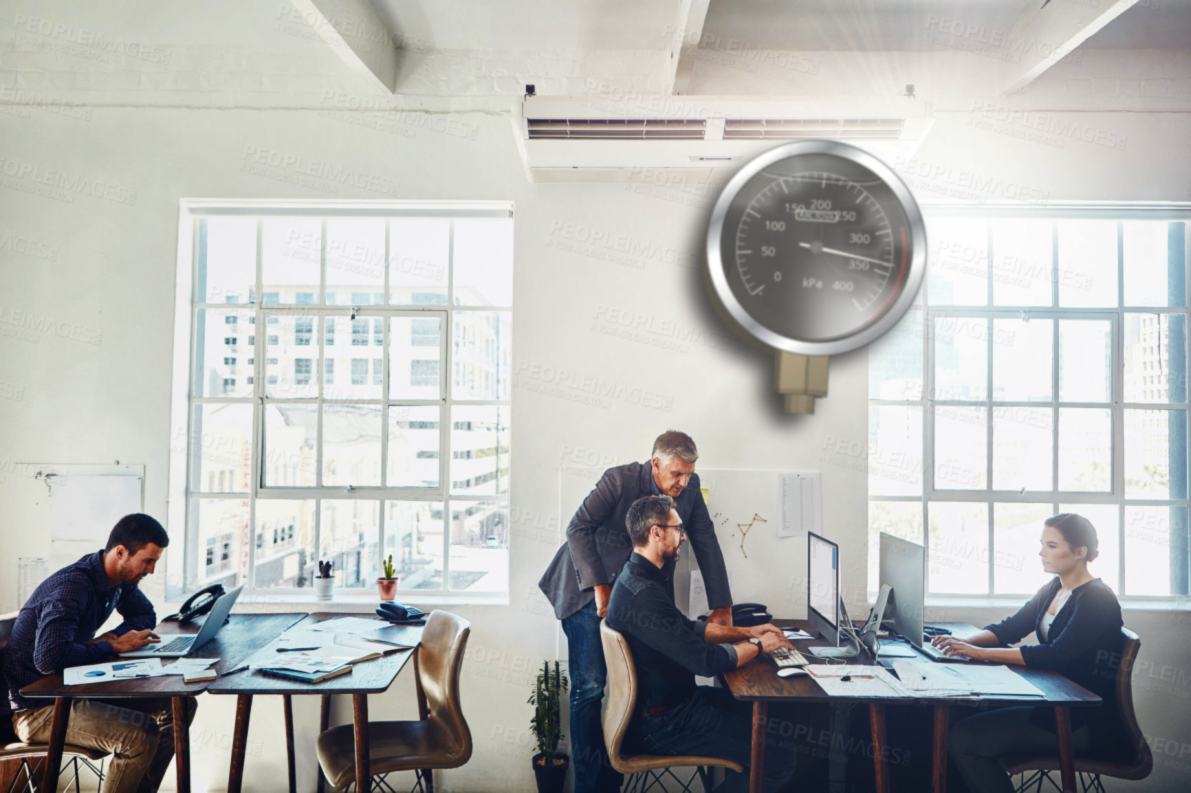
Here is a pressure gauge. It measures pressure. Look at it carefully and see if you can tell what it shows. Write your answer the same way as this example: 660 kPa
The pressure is 340 kPa
